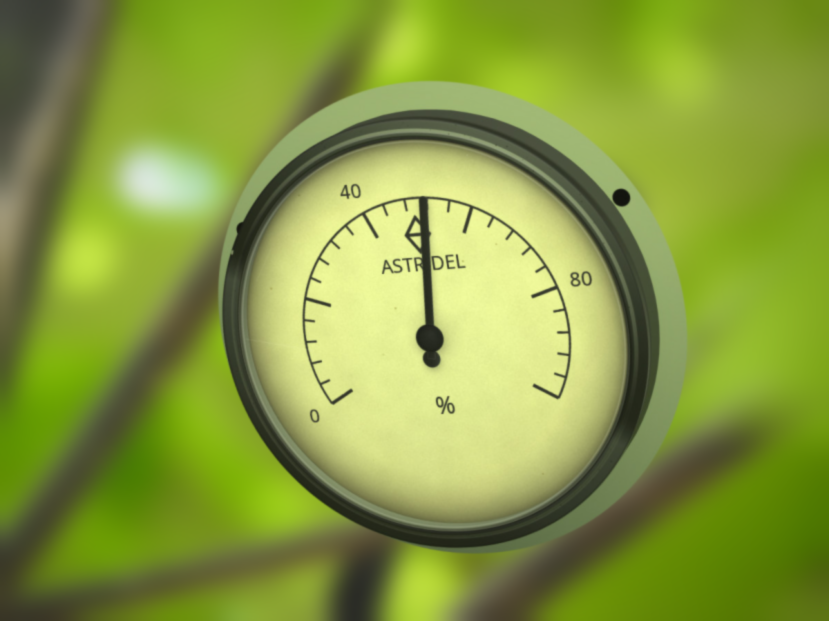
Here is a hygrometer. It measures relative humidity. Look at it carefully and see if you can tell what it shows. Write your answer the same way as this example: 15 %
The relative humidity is 52 %
